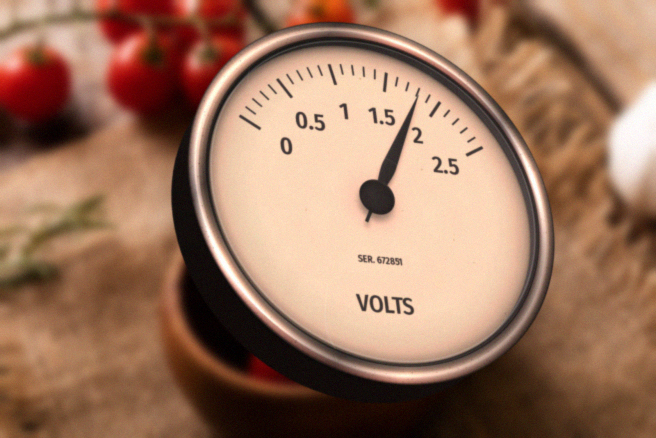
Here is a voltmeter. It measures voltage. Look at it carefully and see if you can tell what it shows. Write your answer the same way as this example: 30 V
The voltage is 1.8 V
